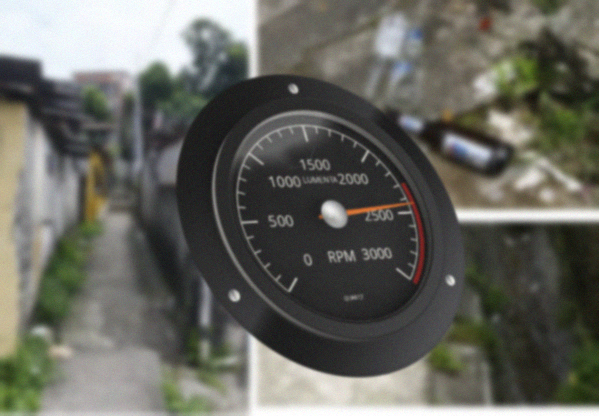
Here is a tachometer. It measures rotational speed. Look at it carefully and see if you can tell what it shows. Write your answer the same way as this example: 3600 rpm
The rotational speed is 2450 rpm
